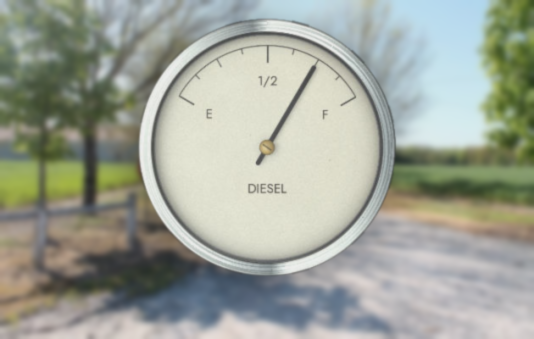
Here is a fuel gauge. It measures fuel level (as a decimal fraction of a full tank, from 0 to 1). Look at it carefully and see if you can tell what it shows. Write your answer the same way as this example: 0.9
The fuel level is 0.75
